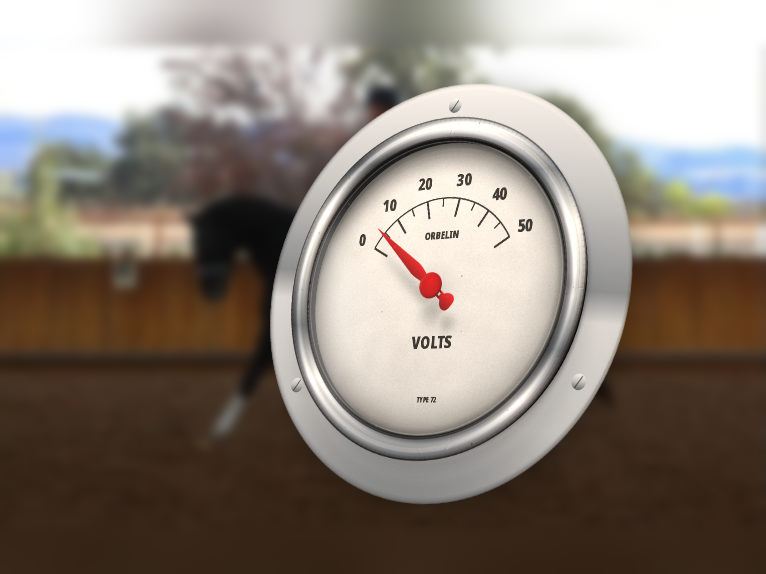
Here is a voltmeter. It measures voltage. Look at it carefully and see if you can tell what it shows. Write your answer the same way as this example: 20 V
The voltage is 5 V
